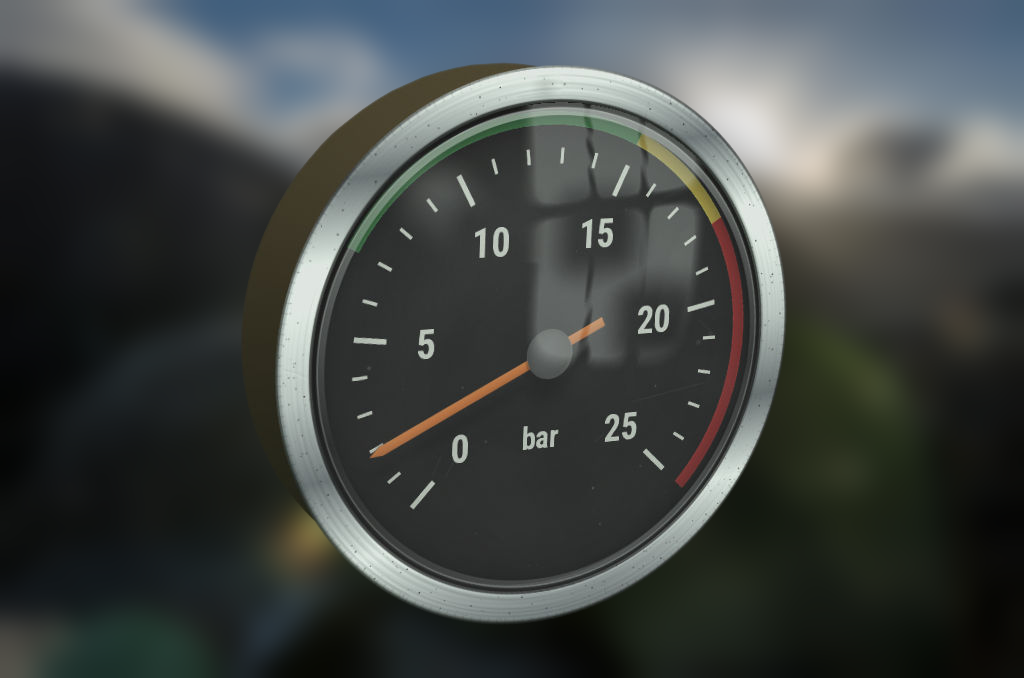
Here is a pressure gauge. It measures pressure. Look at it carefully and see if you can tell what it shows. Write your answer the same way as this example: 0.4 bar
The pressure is 2 bar
